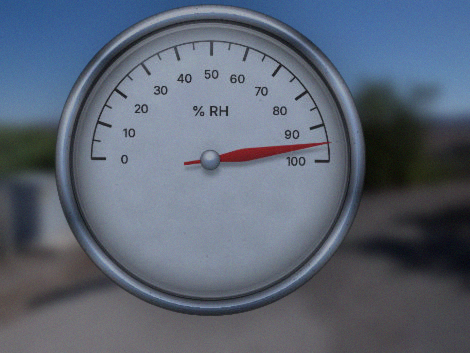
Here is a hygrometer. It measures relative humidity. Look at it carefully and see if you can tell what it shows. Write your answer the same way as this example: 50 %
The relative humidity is 95 %
